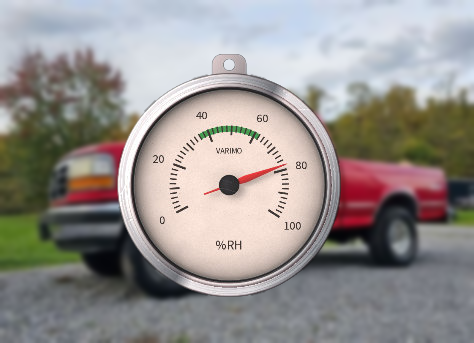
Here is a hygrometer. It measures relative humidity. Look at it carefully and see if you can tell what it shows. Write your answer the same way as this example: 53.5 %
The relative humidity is 78 %
